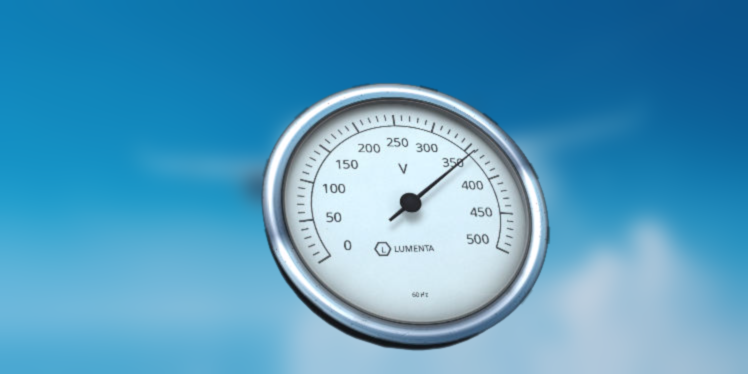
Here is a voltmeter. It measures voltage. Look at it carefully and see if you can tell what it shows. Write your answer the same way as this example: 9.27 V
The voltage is 360 V
